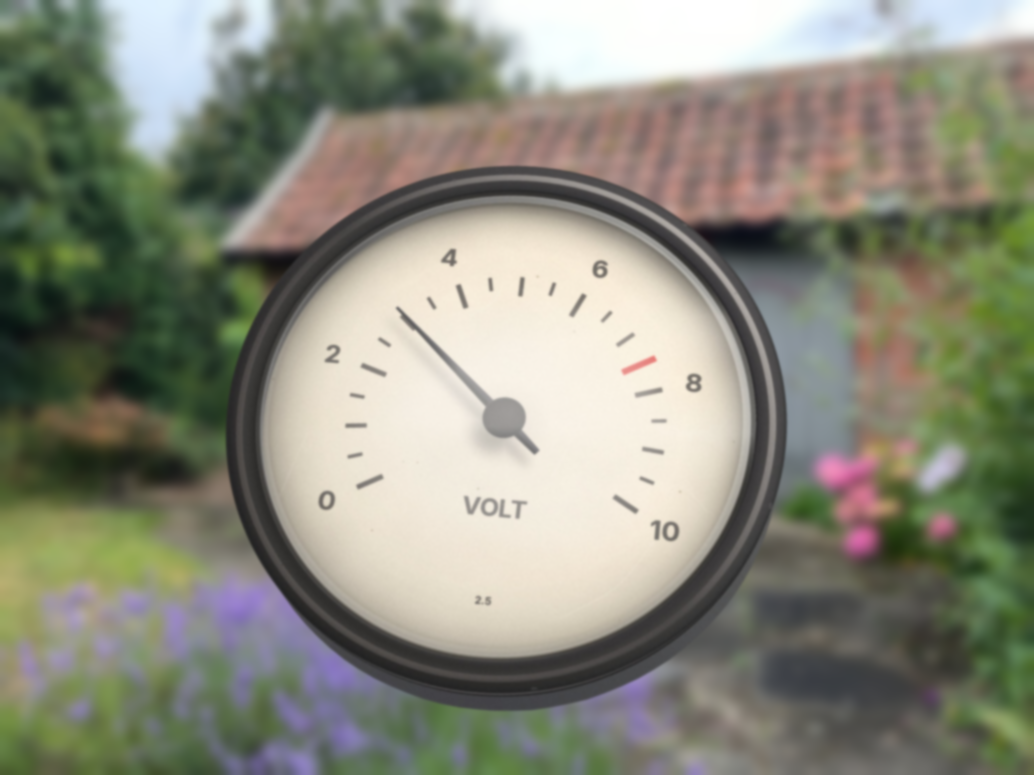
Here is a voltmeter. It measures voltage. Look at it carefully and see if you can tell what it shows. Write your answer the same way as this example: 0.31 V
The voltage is 3 V
